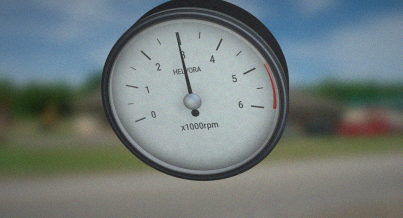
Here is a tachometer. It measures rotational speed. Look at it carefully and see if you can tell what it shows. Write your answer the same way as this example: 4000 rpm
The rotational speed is 3000 rpm
